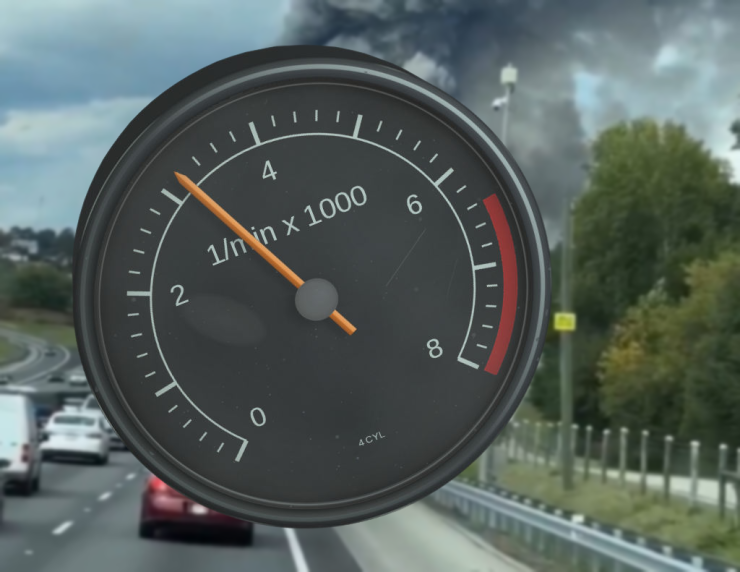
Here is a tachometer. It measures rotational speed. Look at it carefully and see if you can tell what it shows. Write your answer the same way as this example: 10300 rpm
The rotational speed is 3200 rpm
